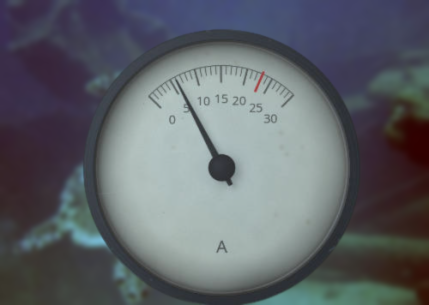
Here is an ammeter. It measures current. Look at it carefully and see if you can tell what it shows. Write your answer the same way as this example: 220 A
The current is 6 A
